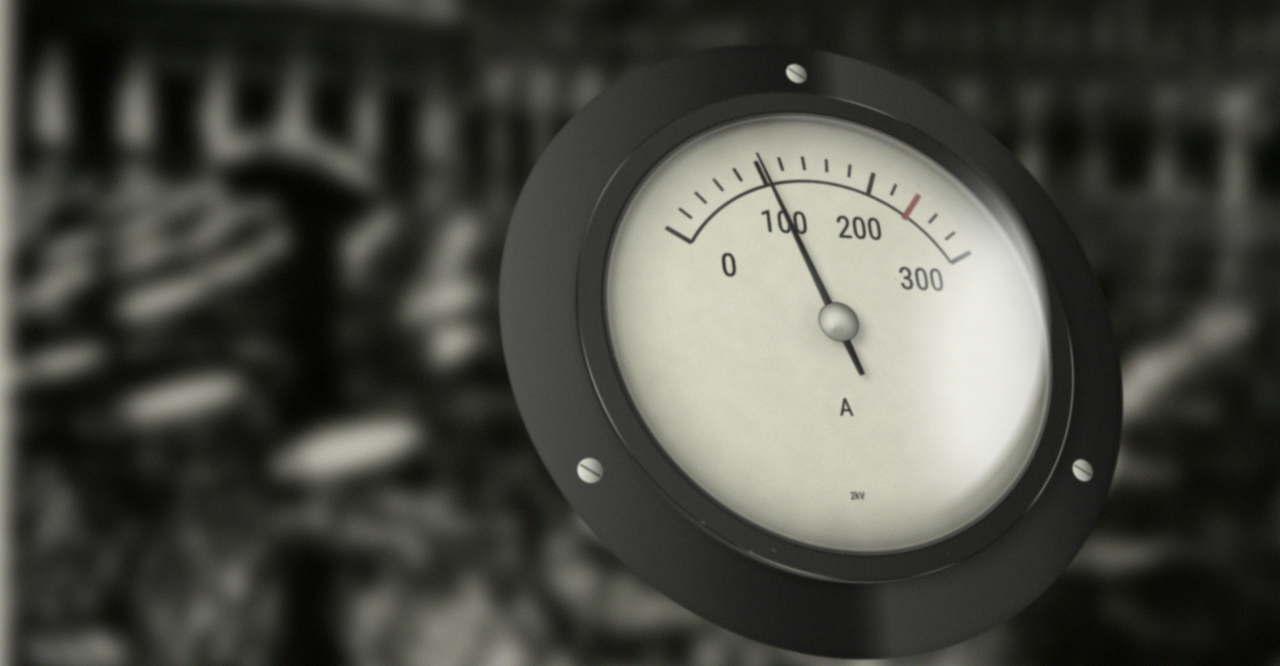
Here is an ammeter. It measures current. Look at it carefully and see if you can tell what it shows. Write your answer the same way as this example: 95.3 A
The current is 100 A
